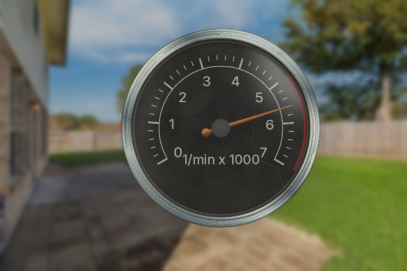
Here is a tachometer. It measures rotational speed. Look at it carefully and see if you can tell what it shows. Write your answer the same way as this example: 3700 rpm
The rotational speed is 5600 rpm
